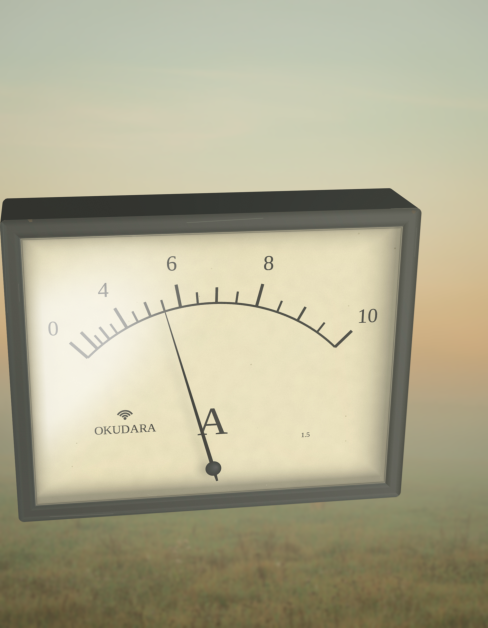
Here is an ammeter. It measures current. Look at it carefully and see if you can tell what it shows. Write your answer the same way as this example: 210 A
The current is 5.5 A
